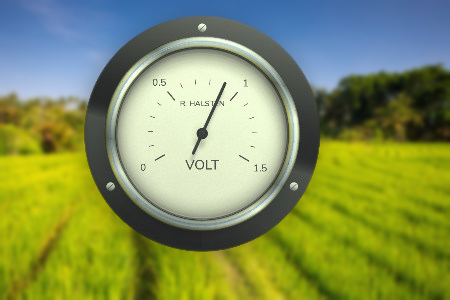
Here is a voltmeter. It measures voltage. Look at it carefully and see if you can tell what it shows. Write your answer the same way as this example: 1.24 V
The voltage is 0.9 V
